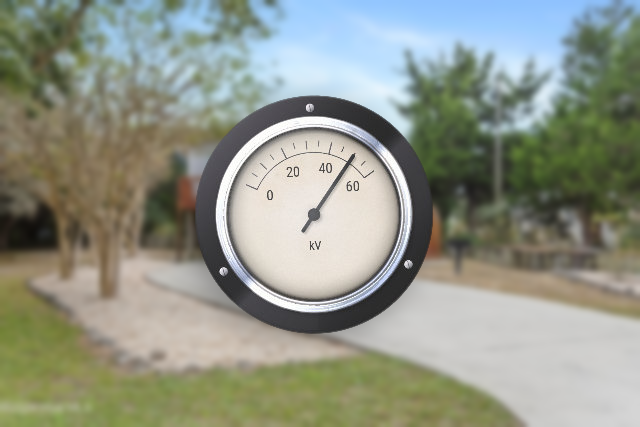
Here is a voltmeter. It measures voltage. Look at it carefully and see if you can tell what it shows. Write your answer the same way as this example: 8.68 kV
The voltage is 50 kV
